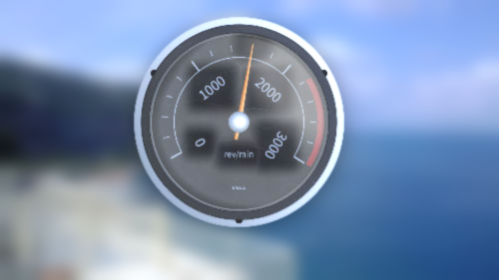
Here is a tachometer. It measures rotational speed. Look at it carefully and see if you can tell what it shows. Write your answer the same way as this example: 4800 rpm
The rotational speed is 1600 rpm
